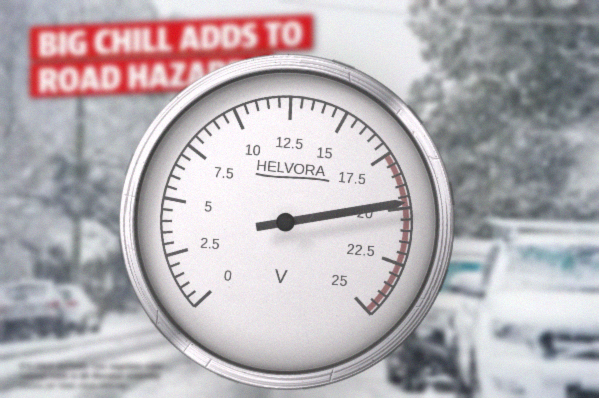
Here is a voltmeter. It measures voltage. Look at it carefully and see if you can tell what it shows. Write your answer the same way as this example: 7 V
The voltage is 19.75 V
